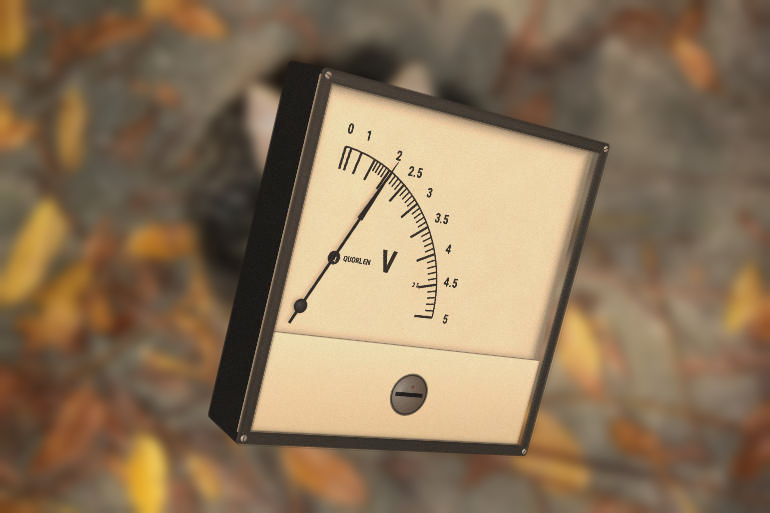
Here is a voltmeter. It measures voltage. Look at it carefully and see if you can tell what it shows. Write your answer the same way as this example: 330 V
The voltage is 2 V
